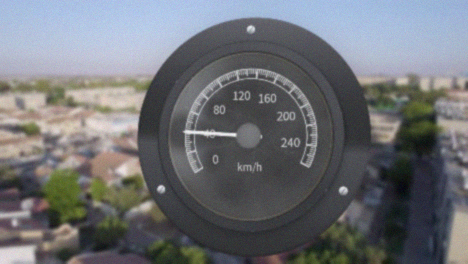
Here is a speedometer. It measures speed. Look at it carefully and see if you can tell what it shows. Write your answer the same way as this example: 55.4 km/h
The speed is 40 km/h
